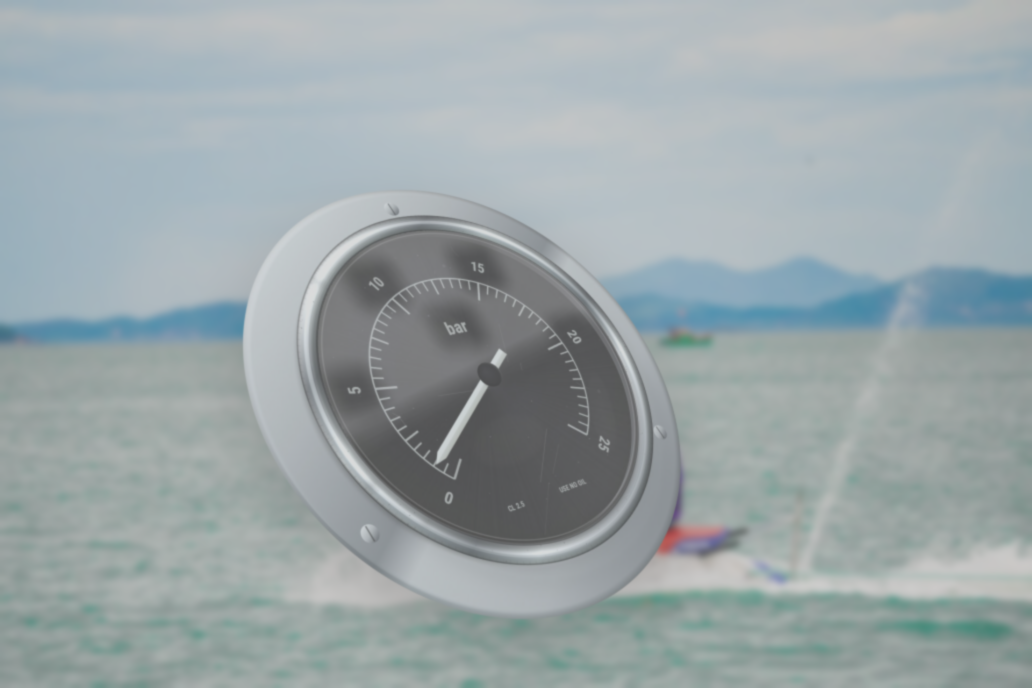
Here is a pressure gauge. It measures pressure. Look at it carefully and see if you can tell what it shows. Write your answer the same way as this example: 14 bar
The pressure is 1 bar
